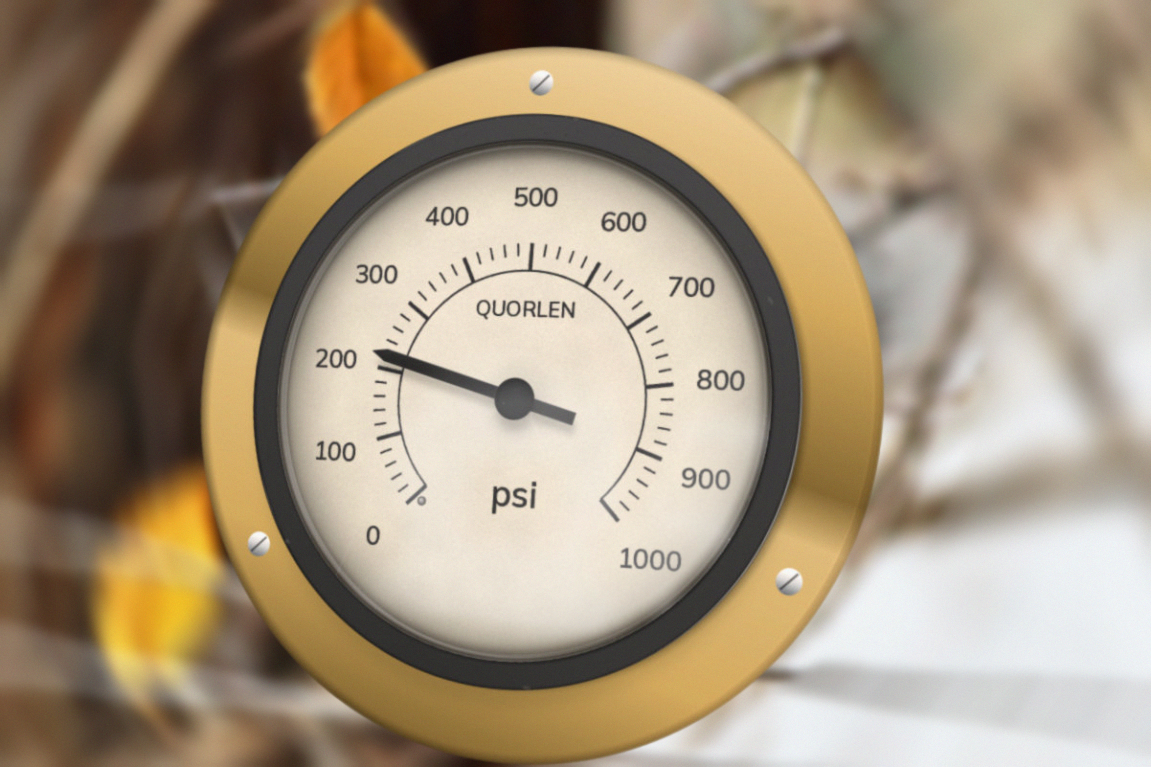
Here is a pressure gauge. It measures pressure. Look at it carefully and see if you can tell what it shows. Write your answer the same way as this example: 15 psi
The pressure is 220 psi
